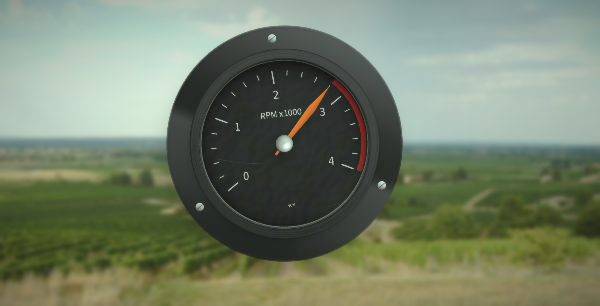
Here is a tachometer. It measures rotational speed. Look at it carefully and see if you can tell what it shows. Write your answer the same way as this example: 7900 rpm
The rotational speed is 2800 rpm
